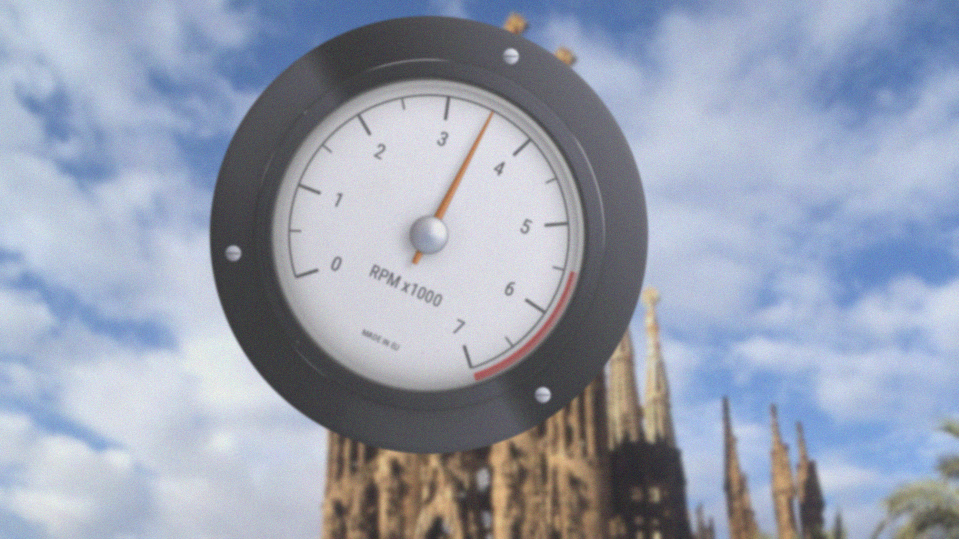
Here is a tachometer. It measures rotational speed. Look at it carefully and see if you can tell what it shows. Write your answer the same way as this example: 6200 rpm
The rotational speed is 3500 rpm
